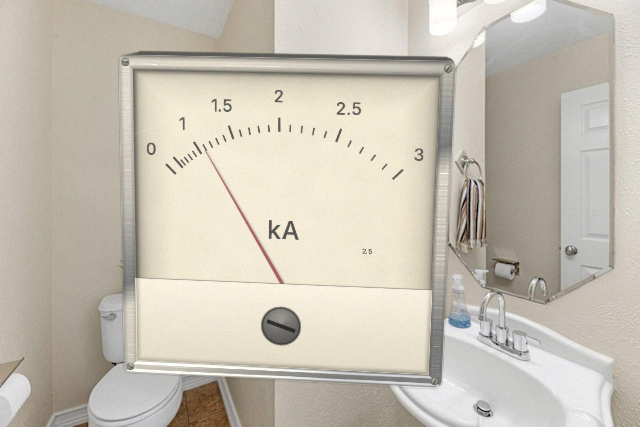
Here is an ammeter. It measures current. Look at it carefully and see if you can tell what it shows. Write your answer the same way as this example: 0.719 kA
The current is 1.1 kA
